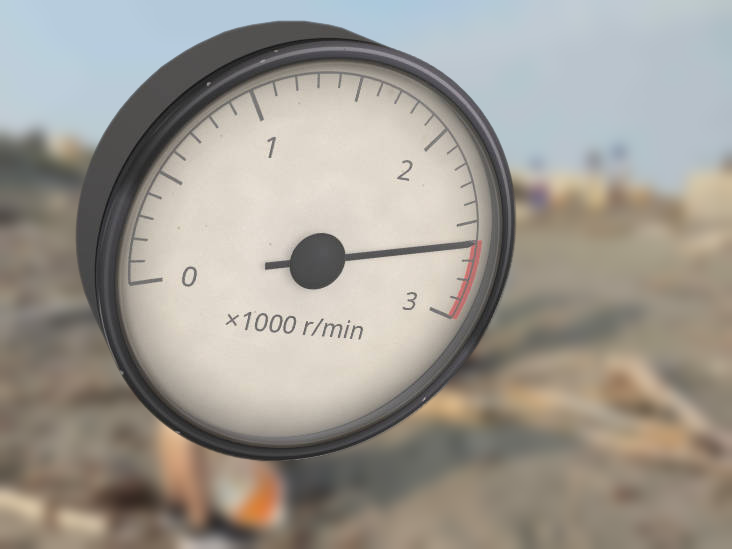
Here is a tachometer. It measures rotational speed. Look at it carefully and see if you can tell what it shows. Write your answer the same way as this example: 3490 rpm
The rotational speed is 2600 rpm
